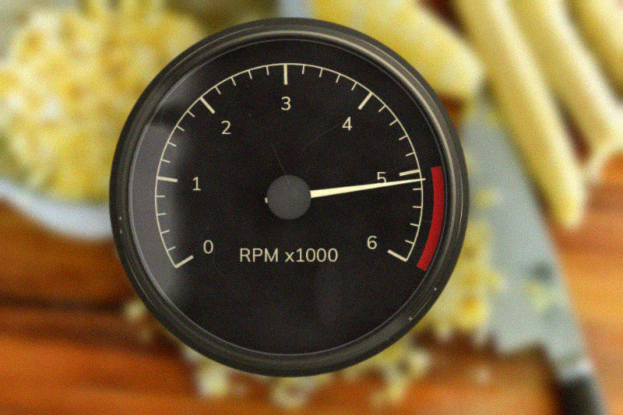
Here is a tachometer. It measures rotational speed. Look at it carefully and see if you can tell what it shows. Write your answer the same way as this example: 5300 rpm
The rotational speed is 5100 rpm
